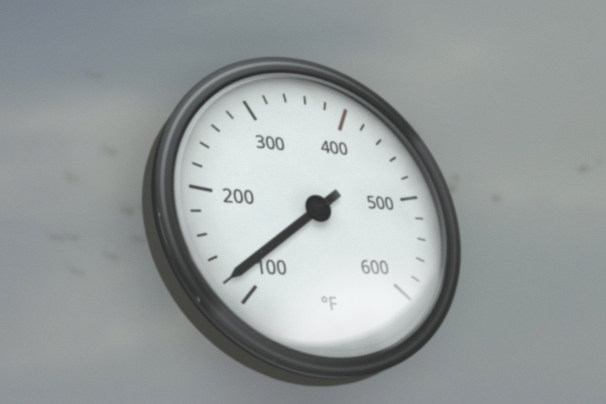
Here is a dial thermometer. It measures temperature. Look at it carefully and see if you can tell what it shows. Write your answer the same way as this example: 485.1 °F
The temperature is 120 °F
